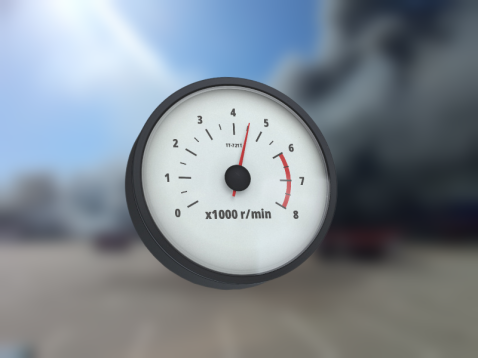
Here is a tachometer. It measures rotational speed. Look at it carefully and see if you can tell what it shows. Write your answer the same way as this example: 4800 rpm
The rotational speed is 4500 rpm
